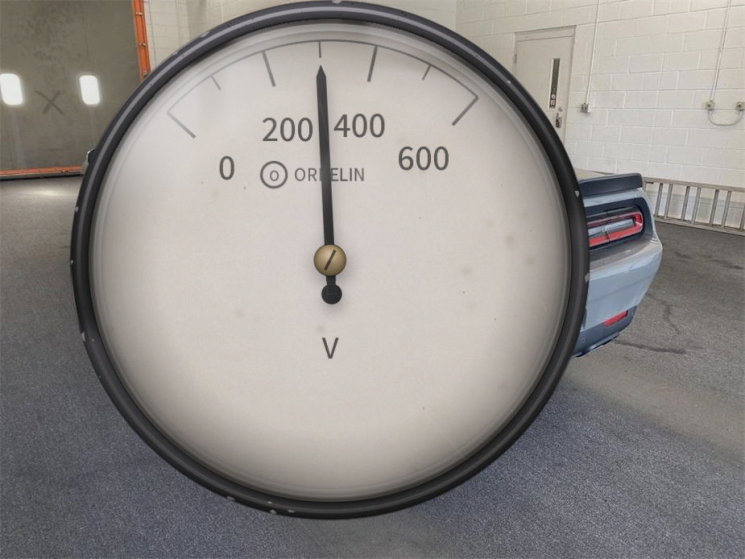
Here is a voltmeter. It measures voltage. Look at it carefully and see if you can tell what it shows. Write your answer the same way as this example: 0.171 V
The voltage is 300 V
